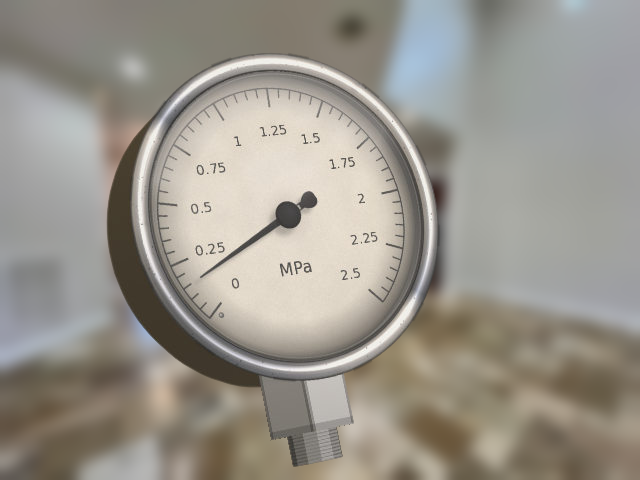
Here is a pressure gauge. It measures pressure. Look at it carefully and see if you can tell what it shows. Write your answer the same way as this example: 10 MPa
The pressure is 0.15 MPa
